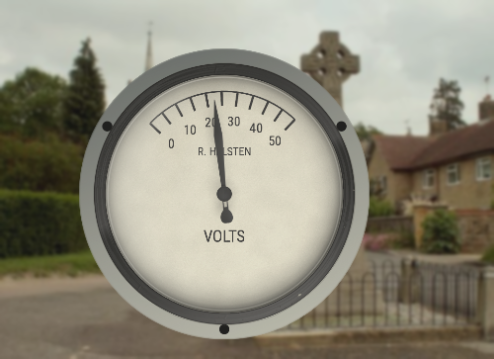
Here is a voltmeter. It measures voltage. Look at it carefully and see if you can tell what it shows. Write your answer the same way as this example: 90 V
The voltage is 22.5 V
